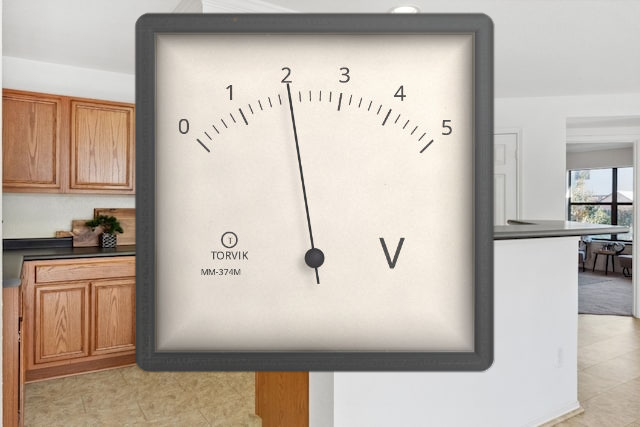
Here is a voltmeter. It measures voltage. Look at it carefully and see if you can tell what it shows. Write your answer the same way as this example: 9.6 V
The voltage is 2 V
